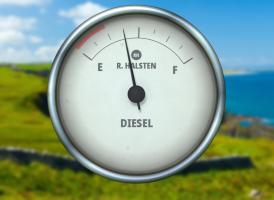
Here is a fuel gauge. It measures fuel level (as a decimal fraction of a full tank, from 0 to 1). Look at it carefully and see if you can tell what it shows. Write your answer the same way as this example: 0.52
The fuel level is 0.375
